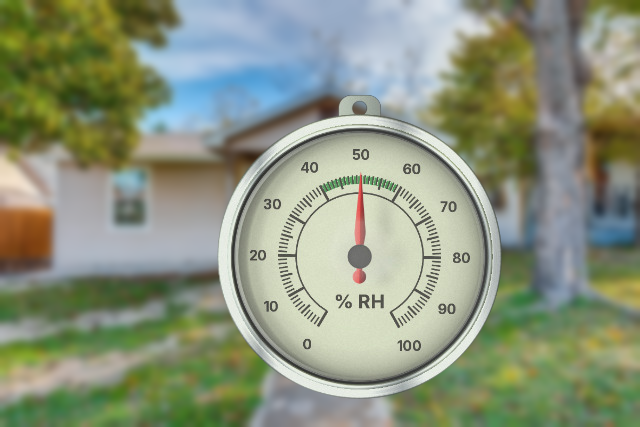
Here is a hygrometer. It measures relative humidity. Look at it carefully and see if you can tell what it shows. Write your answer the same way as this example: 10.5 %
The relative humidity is 50 %
